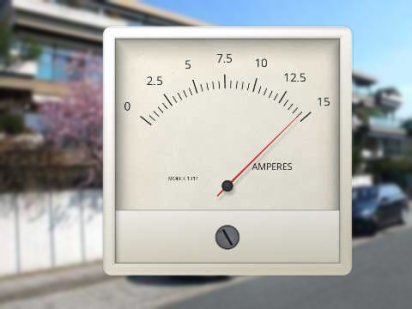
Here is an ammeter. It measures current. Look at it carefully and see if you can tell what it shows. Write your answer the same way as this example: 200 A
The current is 14.5 A
